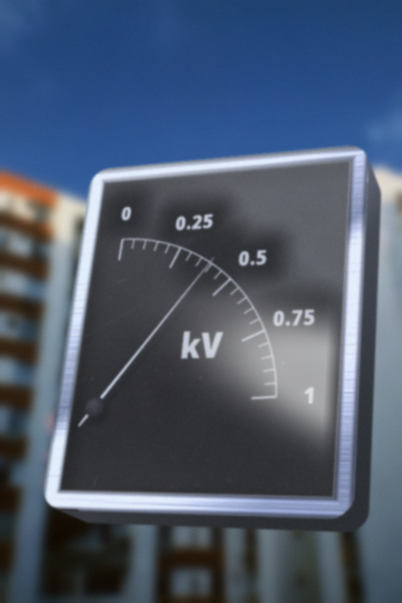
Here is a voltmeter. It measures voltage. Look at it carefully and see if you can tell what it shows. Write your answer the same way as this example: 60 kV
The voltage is 0.4 kV
